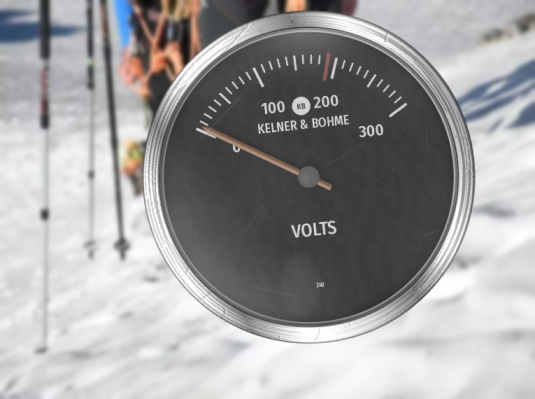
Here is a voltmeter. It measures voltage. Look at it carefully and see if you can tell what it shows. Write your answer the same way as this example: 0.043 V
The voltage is 5 V
